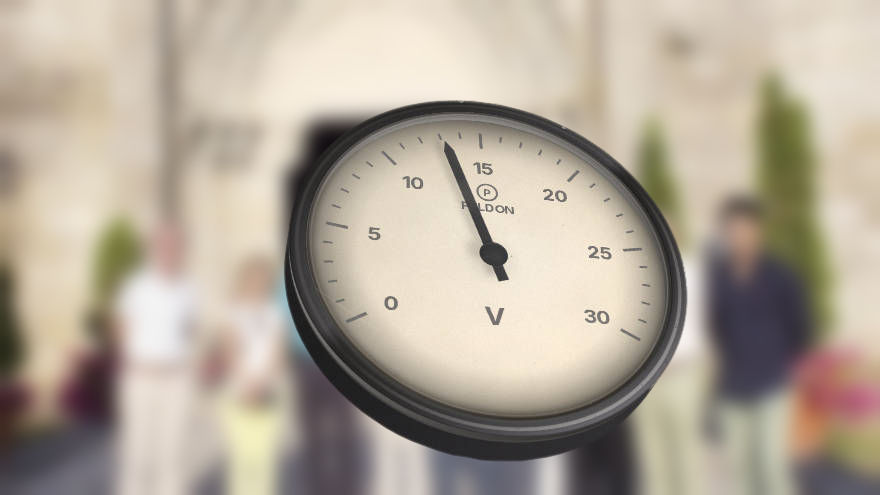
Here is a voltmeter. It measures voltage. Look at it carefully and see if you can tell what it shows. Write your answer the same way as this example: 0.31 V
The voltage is 13 V
